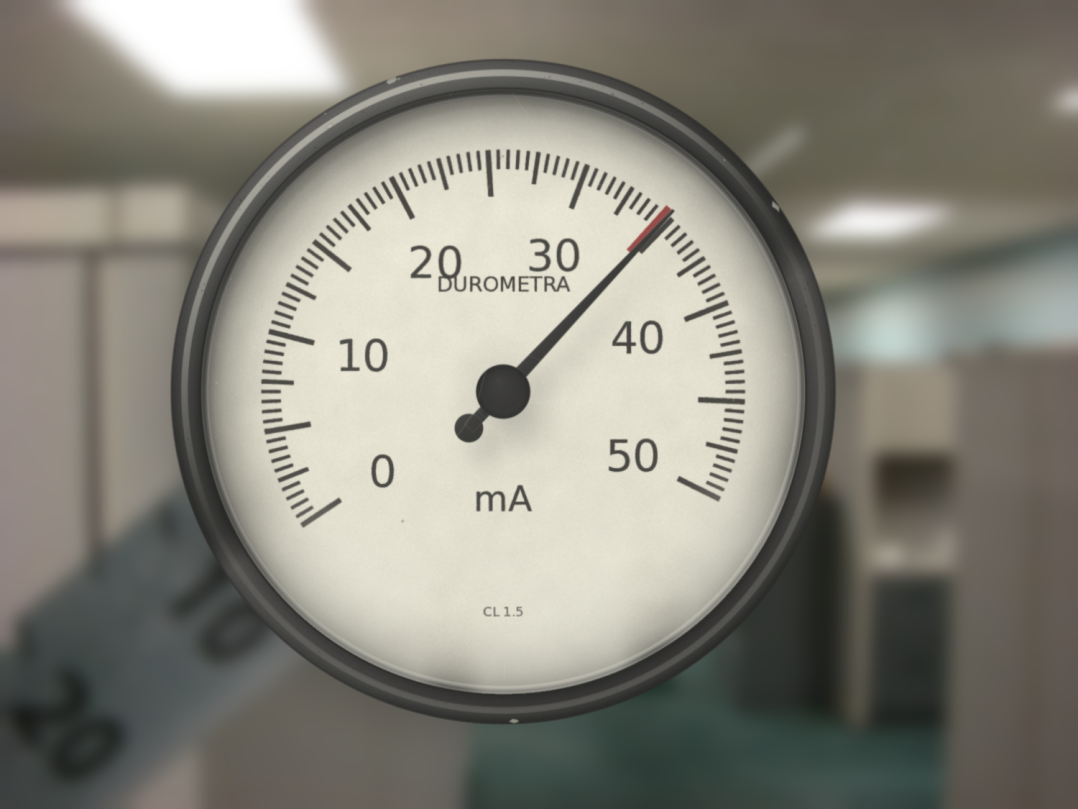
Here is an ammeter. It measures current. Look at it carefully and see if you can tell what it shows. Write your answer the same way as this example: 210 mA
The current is 34.75 mA
